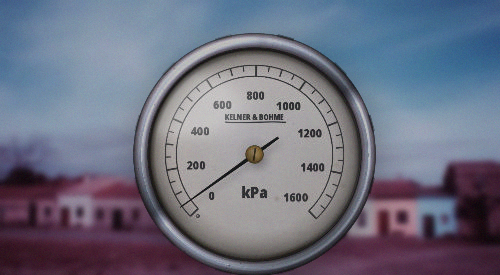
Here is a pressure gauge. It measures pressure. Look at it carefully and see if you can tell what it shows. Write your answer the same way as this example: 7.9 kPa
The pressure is 50 kPa
